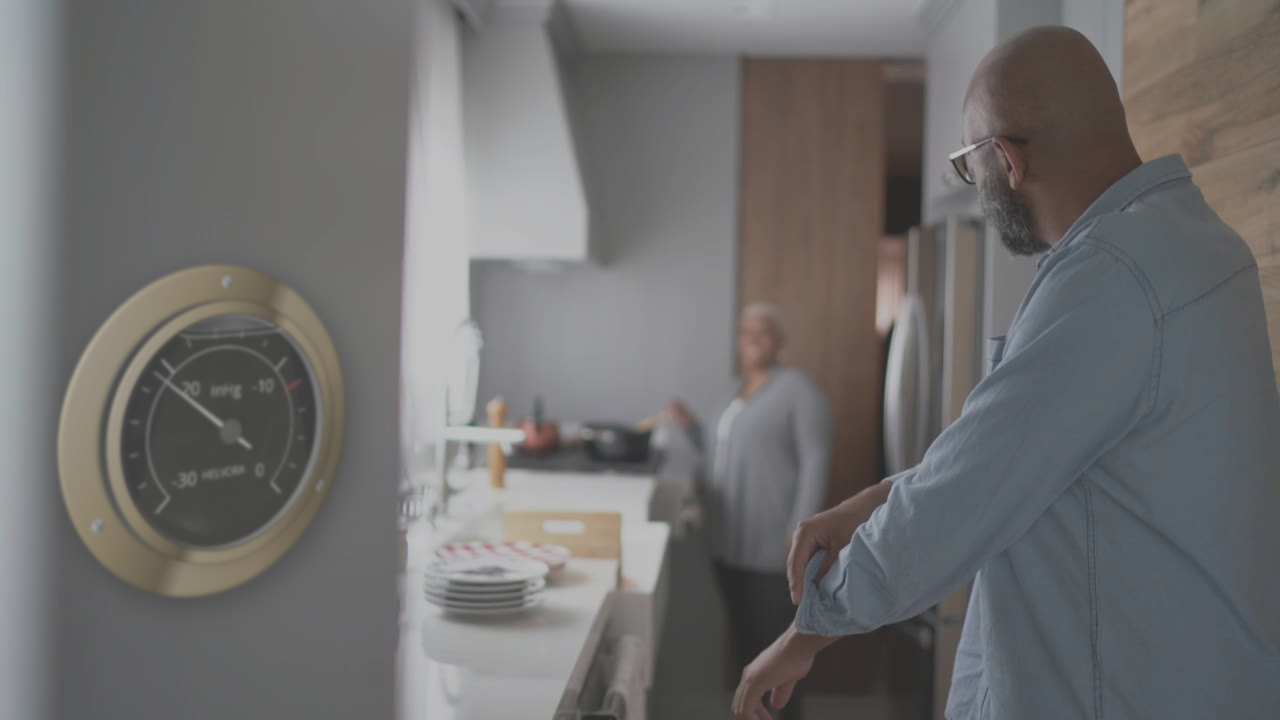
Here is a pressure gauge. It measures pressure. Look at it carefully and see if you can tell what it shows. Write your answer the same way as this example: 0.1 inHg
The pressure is -21 inHg
